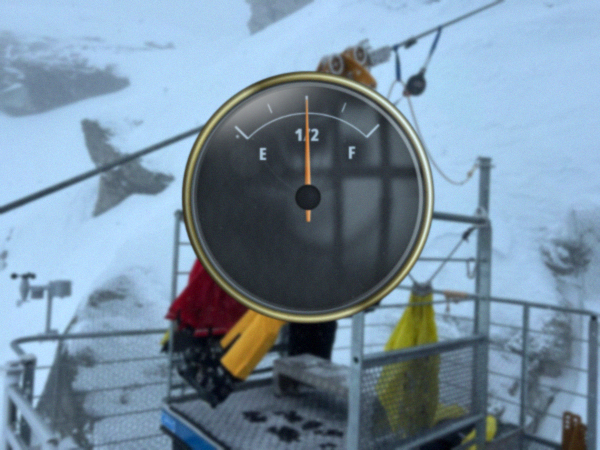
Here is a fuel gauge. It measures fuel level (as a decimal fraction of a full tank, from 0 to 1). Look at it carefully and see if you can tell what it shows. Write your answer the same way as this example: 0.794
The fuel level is 0.5
